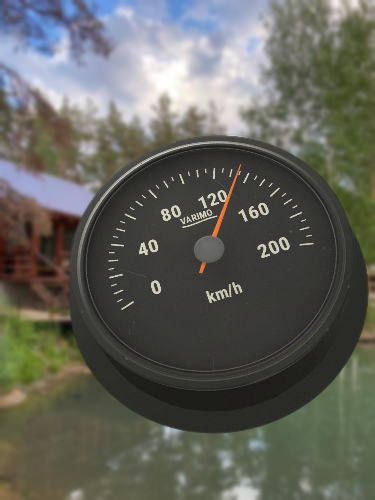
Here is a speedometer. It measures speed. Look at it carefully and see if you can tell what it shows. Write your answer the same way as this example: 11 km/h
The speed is 135 km/h
